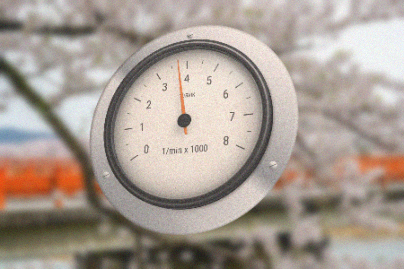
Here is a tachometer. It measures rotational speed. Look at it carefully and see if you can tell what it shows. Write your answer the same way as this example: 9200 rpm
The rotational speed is 3750 rpm
